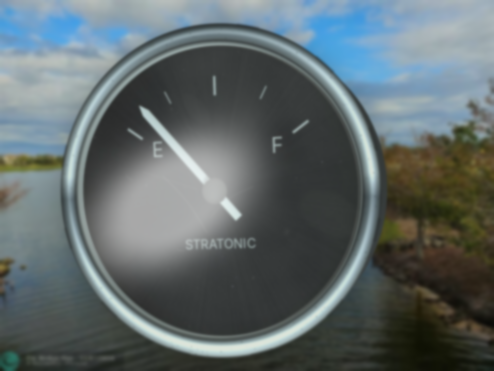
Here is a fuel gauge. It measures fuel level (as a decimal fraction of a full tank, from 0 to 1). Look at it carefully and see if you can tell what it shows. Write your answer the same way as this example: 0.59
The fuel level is 0.125
